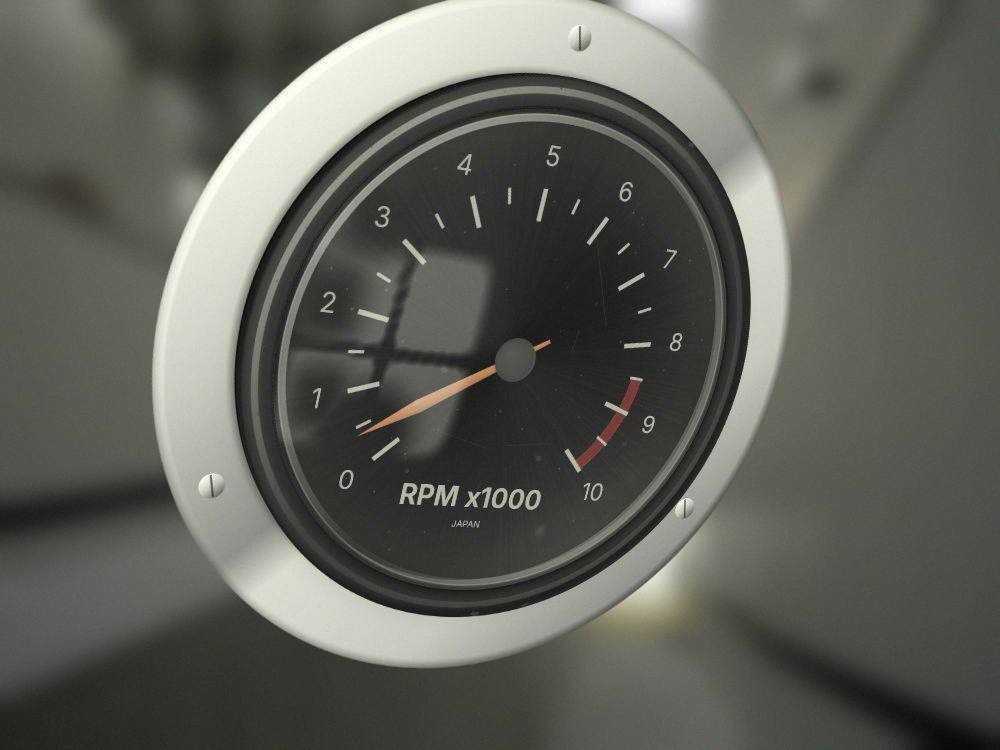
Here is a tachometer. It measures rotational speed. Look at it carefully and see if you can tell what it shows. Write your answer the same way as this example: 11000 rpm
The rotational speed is 500 rpm
